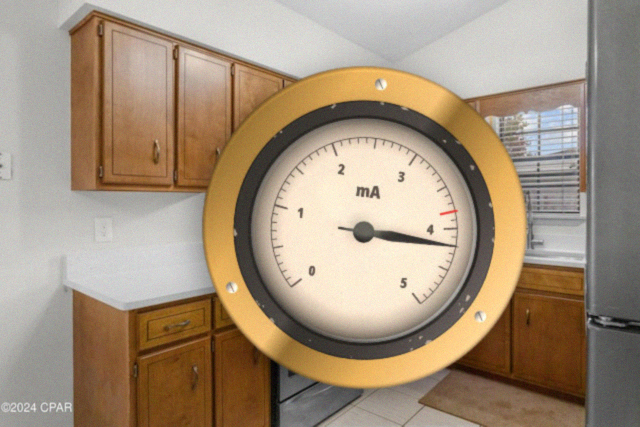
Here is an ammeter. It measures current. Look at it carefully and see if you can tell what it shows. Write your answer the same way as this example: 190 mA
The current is 4.2 mA
